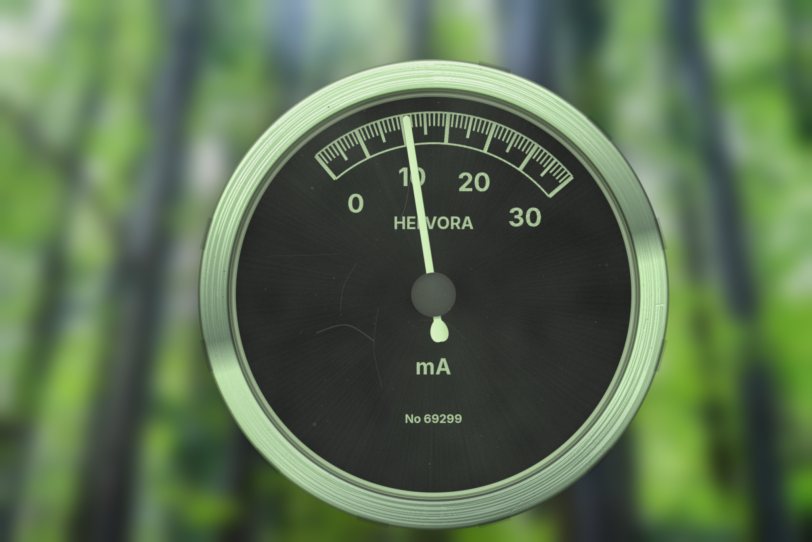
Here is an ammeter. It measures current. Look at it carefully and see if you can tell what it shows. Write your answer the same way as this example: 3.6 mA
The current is 10.5 mA
